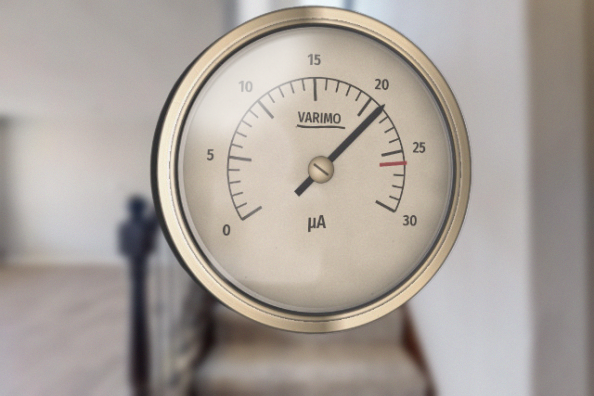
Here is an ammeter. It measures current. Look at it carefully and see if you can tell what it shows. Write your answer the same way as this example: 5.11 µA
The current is 21 µA
